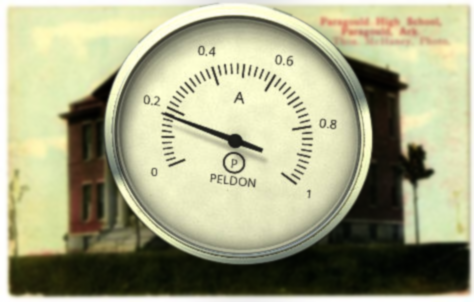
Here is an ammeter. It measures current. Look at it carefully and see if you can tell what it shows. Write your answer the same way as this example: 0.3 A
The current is 0.18 A
